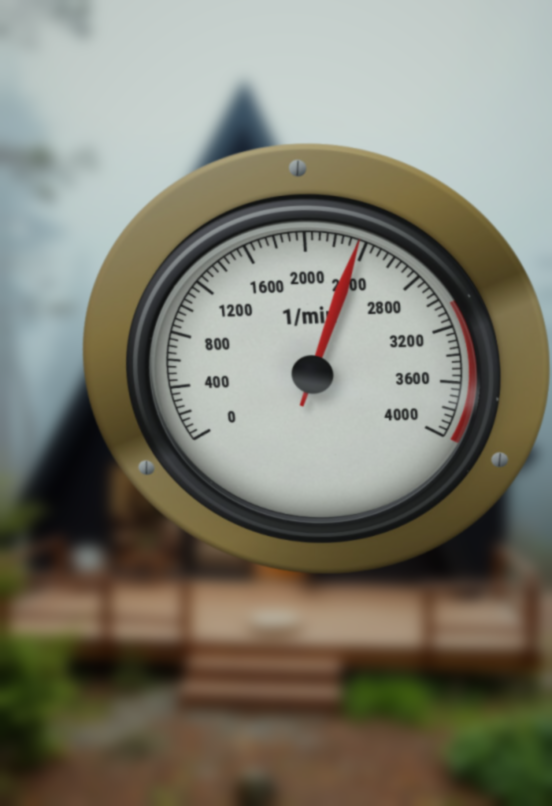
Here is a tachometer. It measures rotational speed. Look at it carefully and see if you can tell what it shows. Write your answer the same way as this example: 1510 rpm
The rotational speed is 2350 rpm
